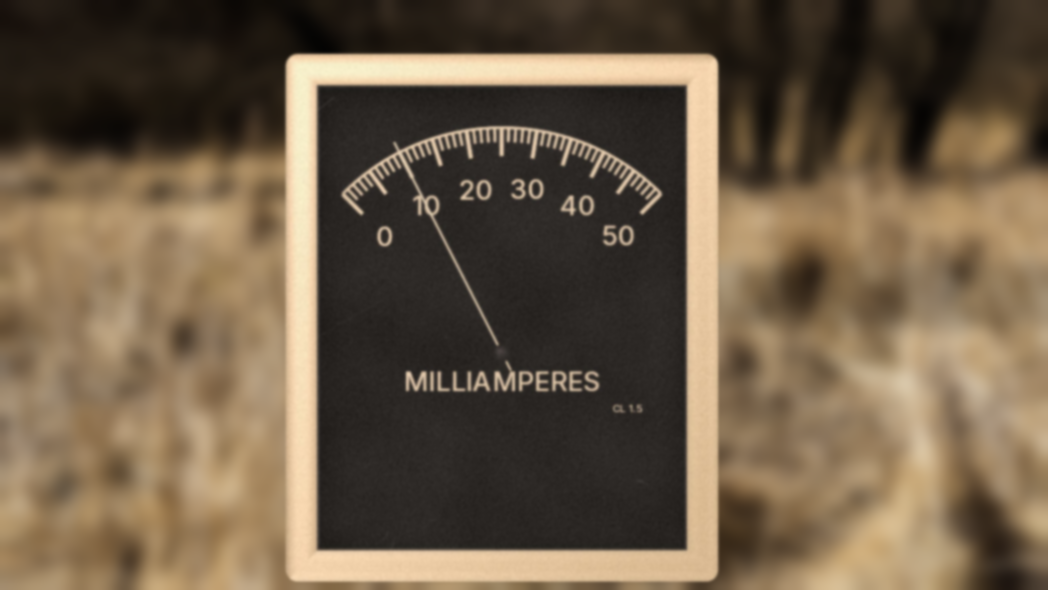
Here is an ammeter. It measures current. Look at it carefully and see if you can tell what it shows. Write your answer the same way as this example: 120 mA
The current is 10 mA
